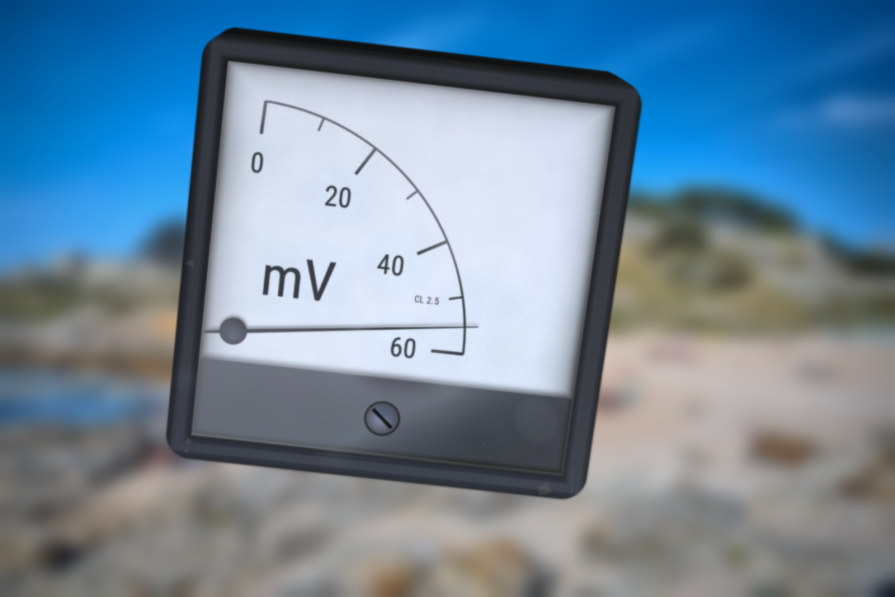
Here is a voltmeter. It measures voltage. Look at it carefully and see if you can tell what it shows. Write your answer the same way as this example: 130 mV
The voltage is 55 mV
